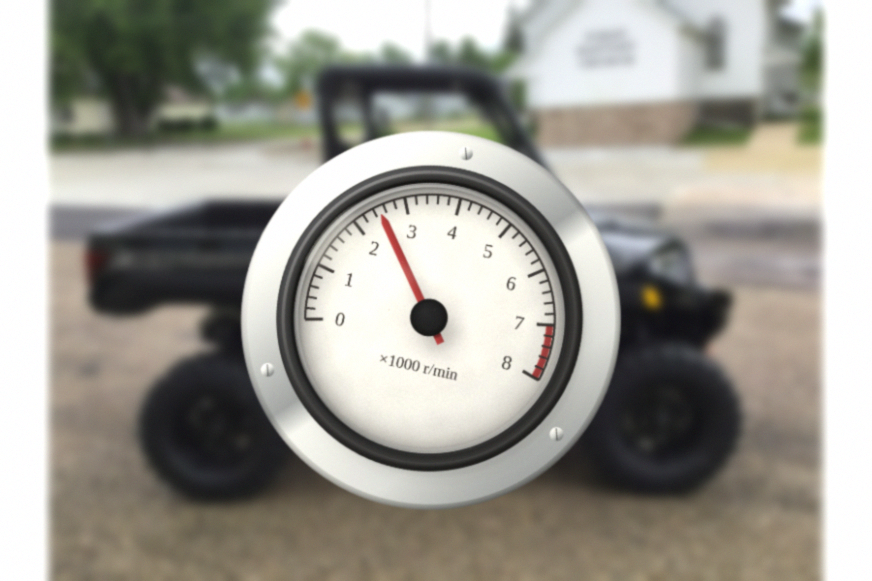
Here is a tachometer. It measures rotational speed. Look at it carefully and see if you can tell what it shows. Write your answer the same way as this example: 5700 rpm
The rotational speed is 2500 rpm
